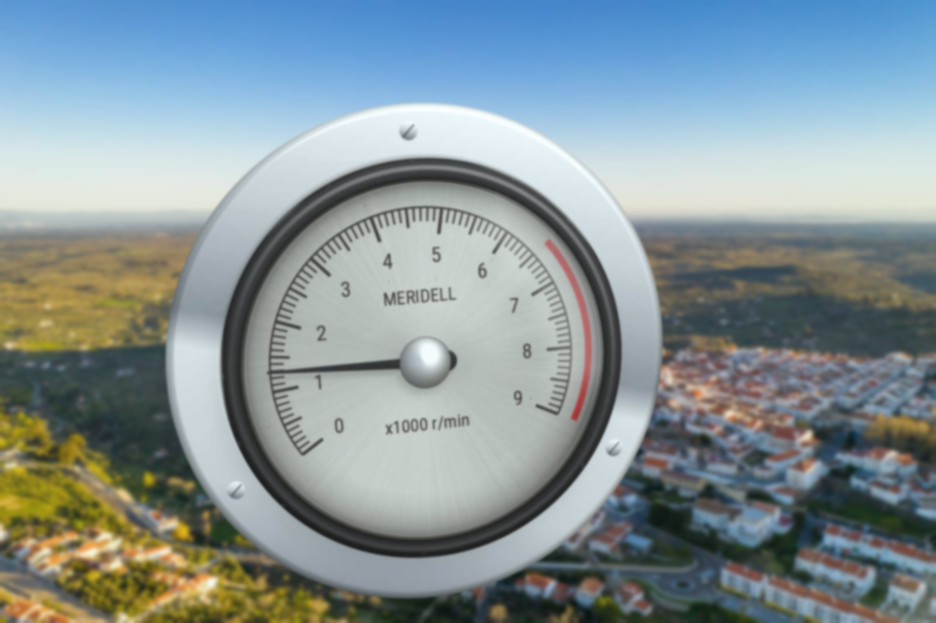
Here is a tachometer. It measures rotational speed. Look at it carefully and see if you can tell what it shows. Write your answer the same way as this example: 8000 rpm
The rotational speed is 1300 rpm
